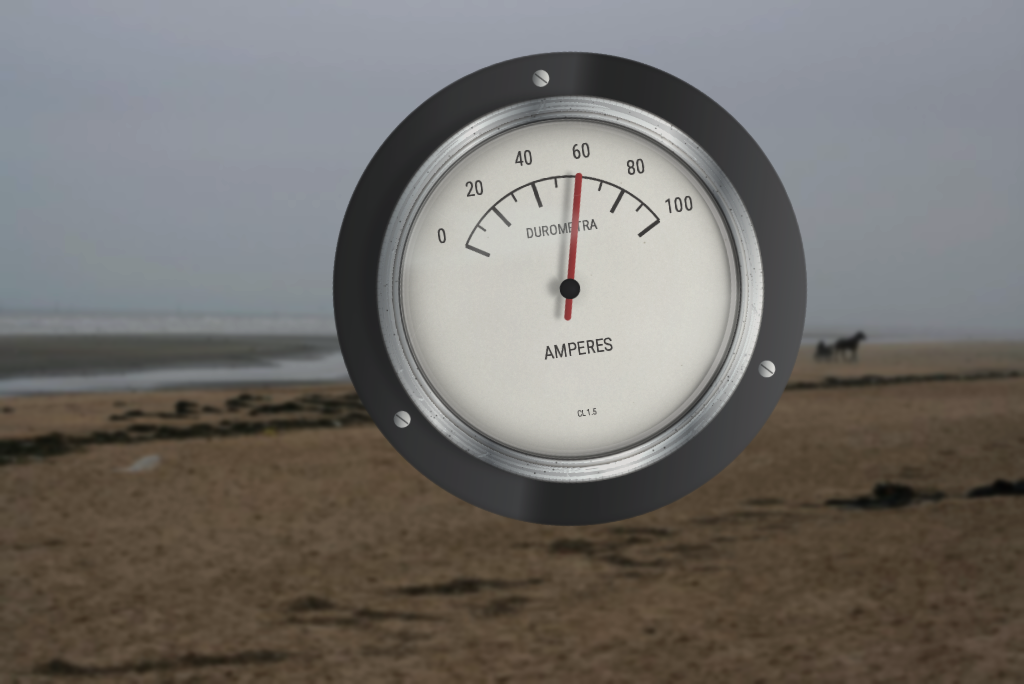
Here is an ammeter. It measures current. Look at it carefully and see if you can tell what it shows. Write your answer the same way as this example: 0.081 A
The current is 60 A
